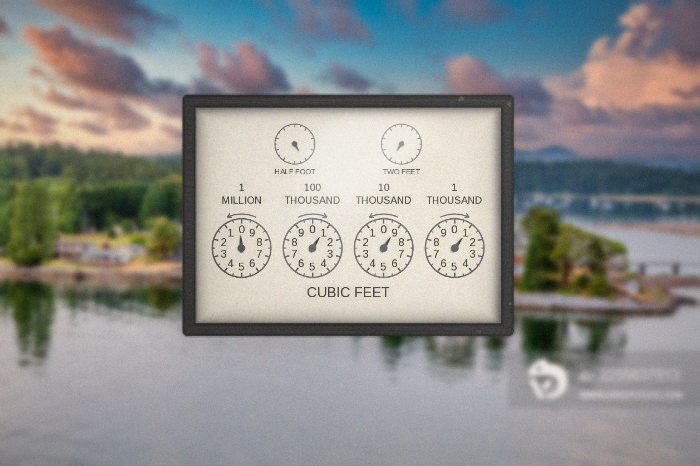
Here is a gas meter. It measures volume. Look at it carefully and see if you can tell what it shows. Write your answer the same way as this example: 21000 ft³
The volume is 9100 ft³
